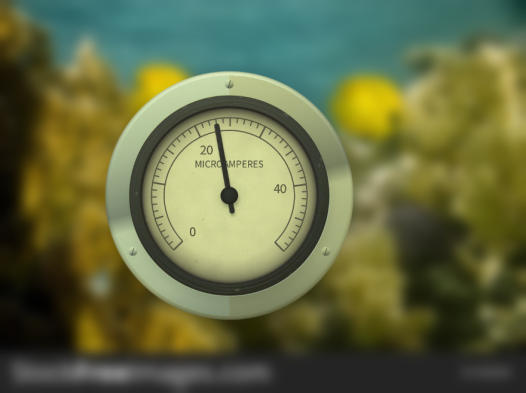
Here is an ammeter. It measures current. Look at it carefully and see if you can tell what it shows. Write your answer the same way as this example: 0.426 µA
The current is 23 µA
